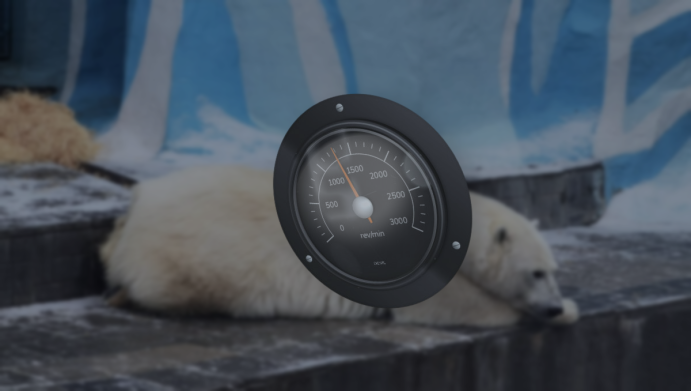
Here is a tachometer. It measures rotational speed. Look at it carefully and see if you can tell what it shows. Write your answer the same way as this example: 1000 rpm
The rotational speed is 1300 rpm
